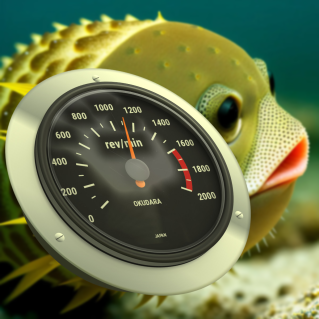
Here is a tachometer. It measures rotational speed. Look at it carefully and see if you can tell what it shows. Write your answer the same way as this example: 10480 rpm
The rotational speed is 1100 rpm
